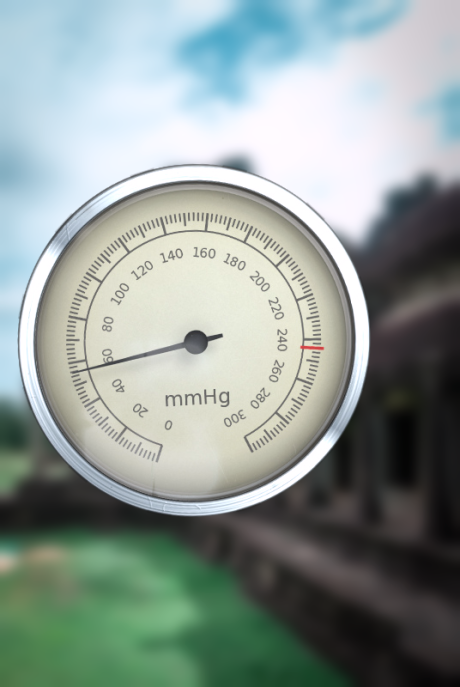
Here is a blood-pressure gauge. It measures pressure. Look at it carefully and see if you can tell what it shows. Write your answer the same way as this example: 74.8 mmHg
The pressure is 56 mmHg
